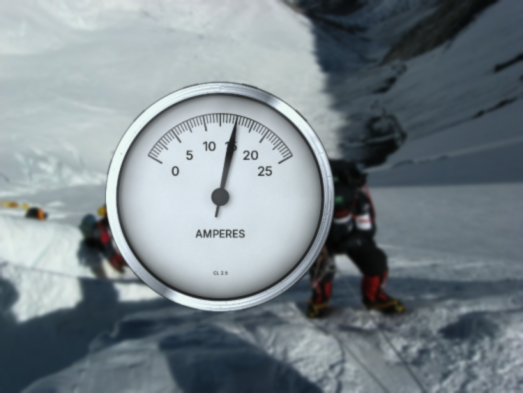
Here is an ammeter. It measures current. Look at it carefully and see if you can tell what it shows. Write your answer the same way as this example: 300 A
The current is 15 A
